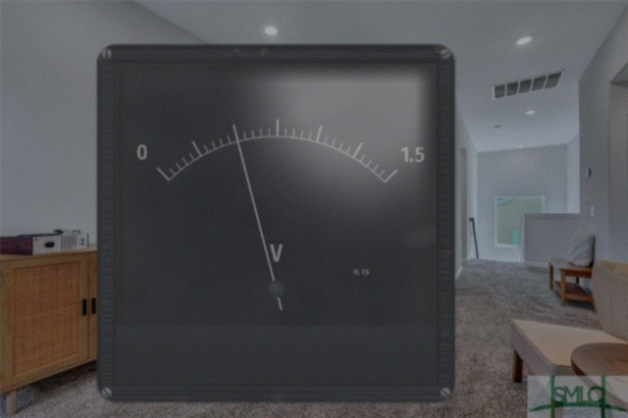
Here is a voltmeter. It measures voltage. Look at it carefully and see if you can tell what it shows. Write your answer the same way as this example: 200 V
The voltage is 0.5 V
